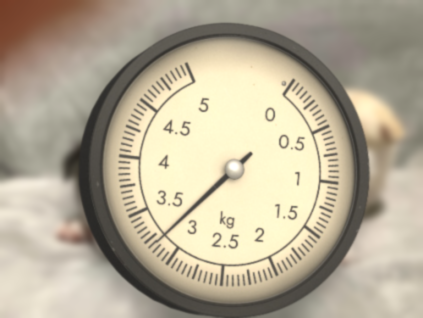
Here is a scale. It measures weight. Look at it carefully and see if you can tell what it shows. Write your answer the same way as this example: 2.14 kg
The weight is 3.2 kg
